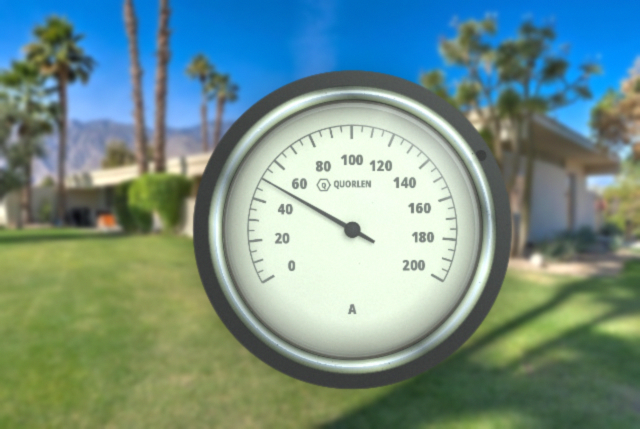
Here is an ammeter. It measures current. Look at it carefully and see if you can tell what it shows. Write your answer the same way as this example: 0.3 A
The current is 50 A
